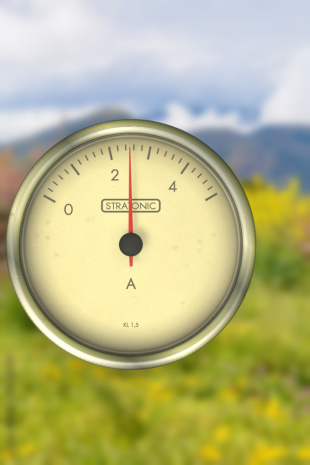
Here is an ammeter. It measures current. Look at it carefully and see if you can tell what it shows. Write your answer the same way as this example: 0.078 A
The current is 2.5 A
